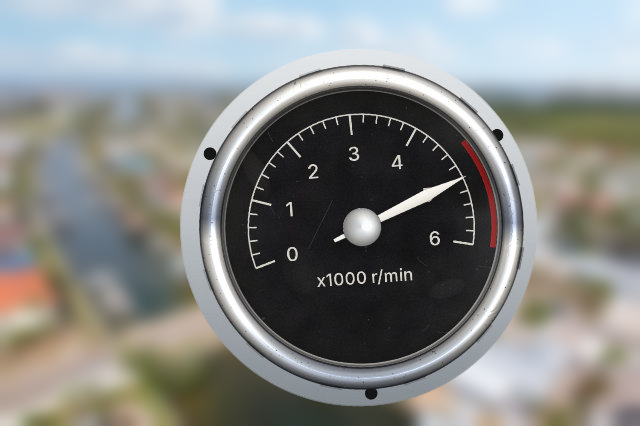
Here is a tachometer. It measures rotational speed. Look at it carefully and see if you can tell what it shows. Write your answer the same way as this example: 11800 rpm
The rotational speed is 5000 rpm
